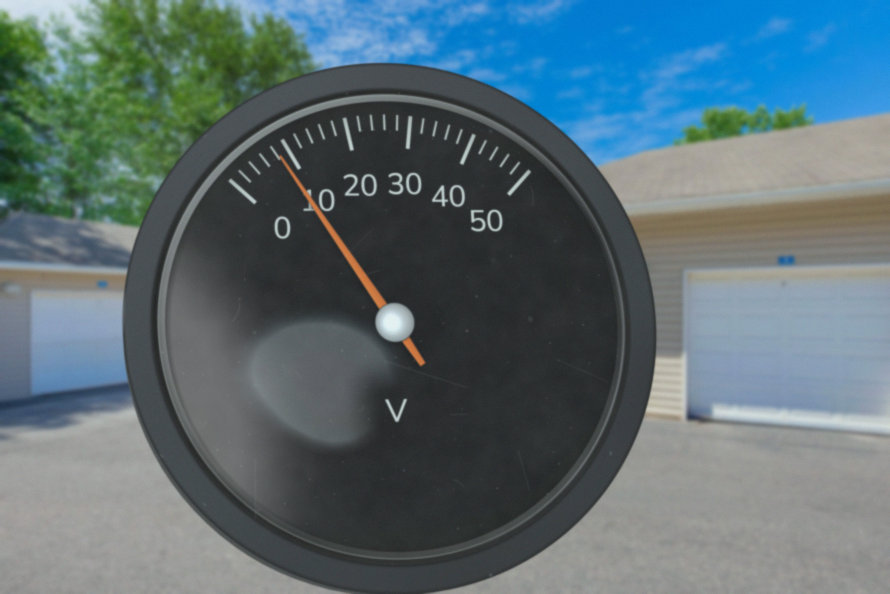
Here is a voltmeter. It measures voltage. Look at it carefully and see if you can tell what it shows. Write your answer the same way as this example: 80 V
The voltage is 8 V
